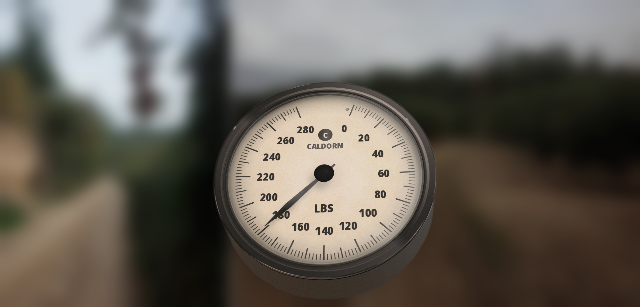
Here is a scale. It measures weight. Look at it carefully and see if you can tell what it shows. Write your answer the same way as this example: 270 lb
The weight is 180 lb
